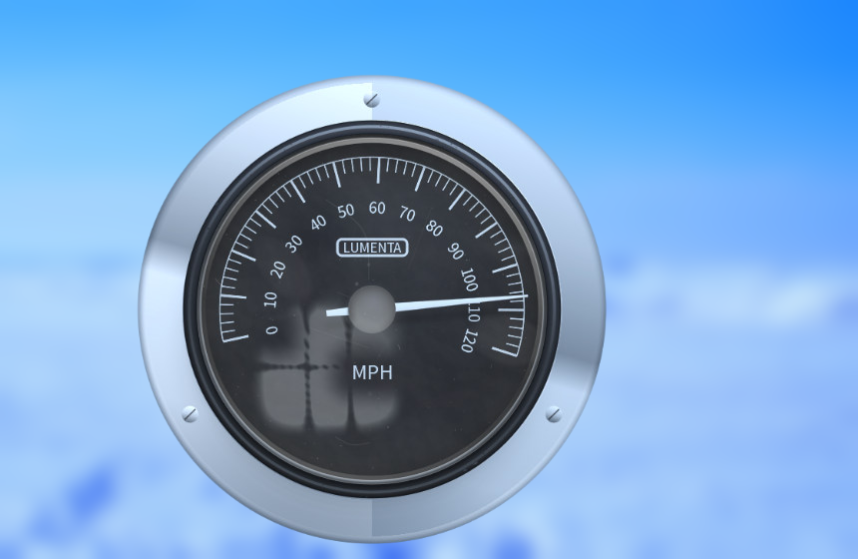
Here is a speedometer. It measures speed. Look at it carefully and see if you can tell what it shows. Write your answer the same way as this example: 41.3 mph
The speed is 107 mph
